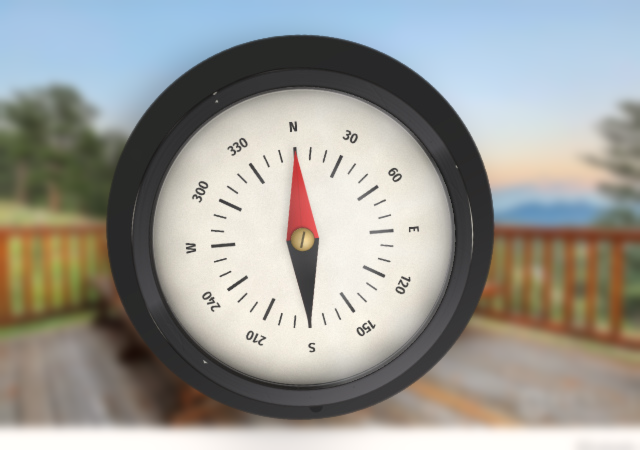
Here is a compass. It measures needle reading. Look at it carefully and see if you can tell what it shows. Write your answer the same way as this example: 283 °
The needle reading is 0 °
